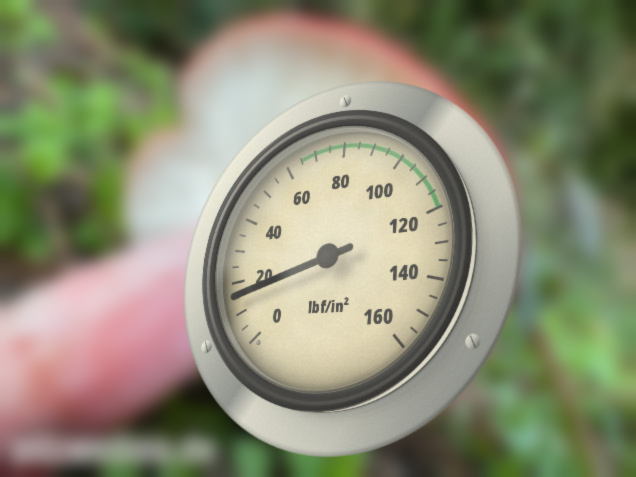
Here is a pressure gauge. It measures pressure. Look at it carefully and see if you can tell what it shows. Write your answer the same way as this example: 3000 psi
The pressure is 15 psi
